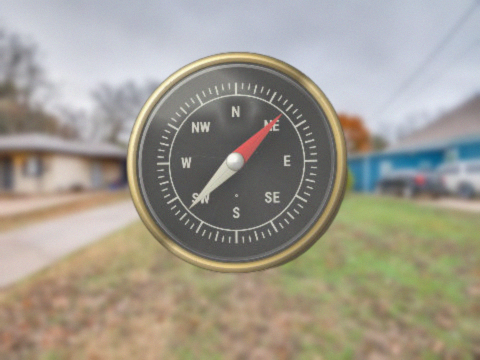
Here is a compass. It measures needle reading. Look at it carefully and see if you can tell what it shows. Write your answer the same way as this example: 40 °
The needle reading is 45 °
